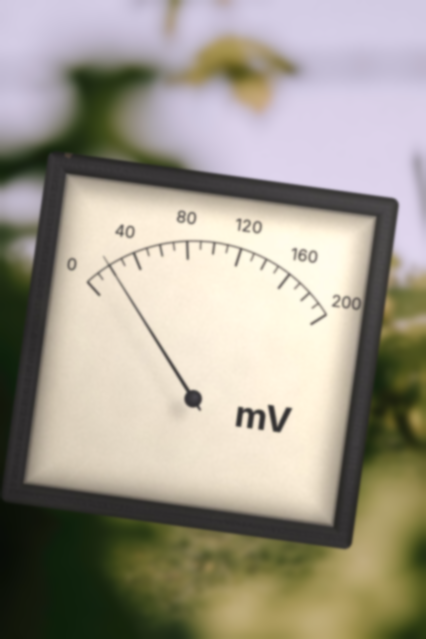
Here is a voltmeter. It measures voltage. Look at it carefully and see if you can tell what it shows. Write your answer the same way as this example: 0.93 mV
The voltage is 20 mV
